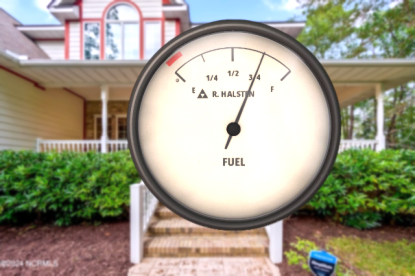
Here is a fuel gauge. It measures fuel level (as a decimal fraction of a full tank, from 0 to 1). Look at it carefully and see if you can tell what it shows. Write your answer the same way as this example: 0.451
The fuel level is 0.75
